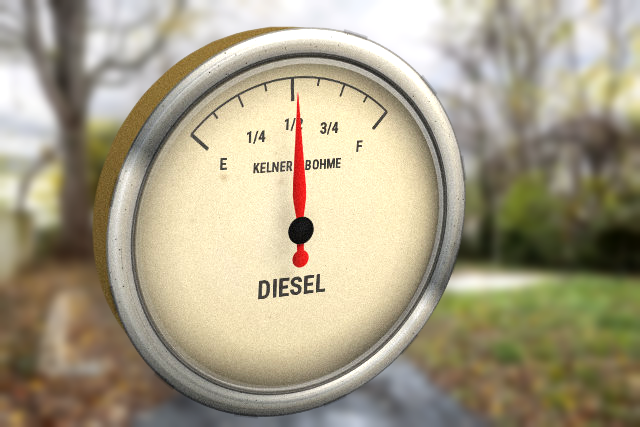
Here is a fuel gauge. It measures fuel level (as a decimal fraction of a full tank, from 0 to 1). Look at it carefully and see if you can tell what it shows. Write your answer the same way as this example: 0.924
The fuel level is 0.5
